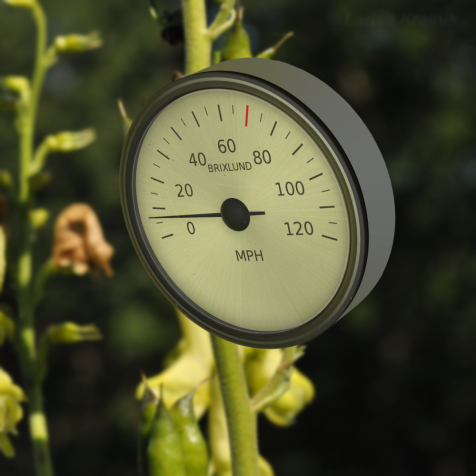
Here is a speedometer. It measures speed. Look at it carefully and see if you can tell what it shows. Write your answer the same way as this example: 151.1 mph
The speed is 7.5 mph
